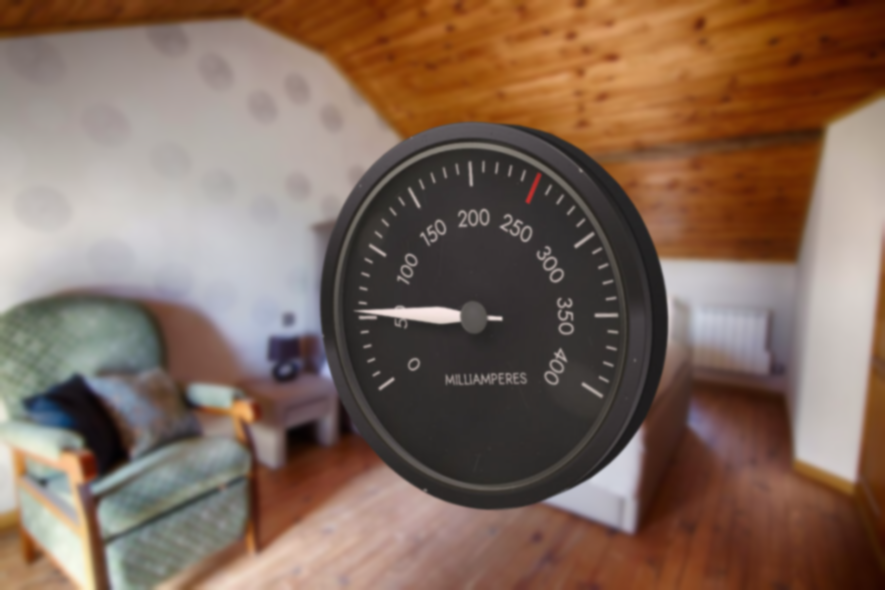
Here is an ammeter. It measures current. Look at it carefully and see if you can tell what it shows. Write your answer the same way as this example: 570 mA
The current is 55 mA
